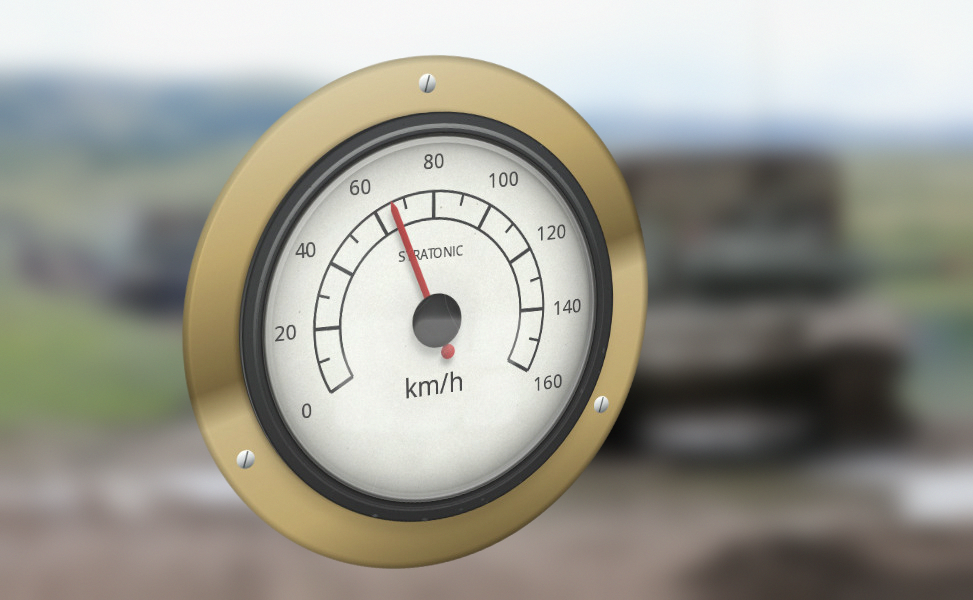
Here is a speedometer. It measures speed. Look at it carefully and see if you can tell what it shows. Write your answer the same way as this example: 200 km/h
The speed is 65 km/h
